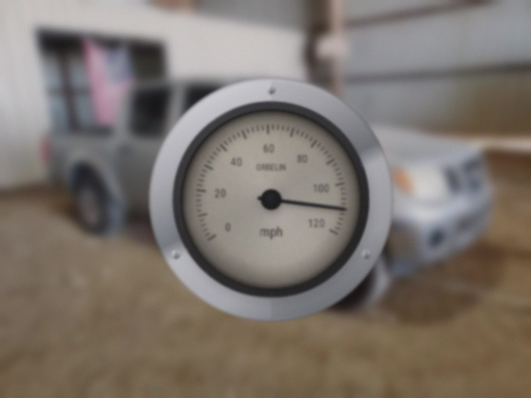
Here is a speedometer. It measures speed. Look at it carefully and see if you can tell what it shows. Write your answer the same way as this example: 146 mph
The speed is 110 mph
